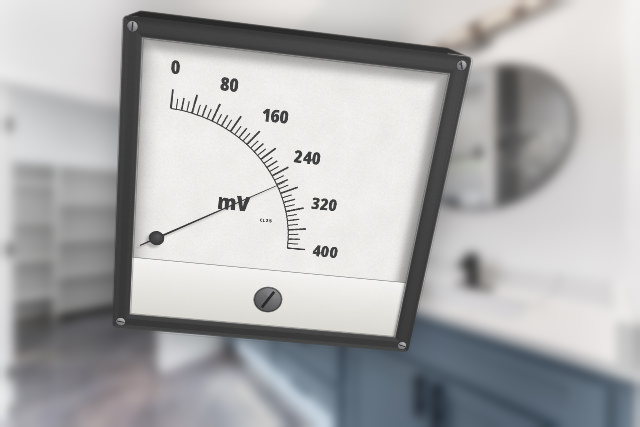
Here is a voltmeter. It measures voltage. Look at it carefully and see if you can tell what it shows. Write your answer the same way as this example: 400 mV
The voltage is 260 mV
